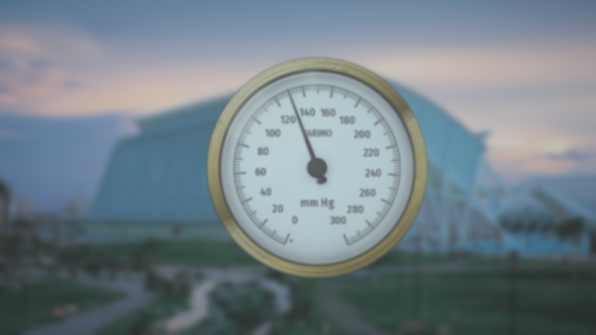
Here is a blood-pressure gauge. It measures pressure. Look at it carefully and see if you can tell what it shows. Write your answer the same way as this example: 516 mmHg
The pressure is 130 mmHg
